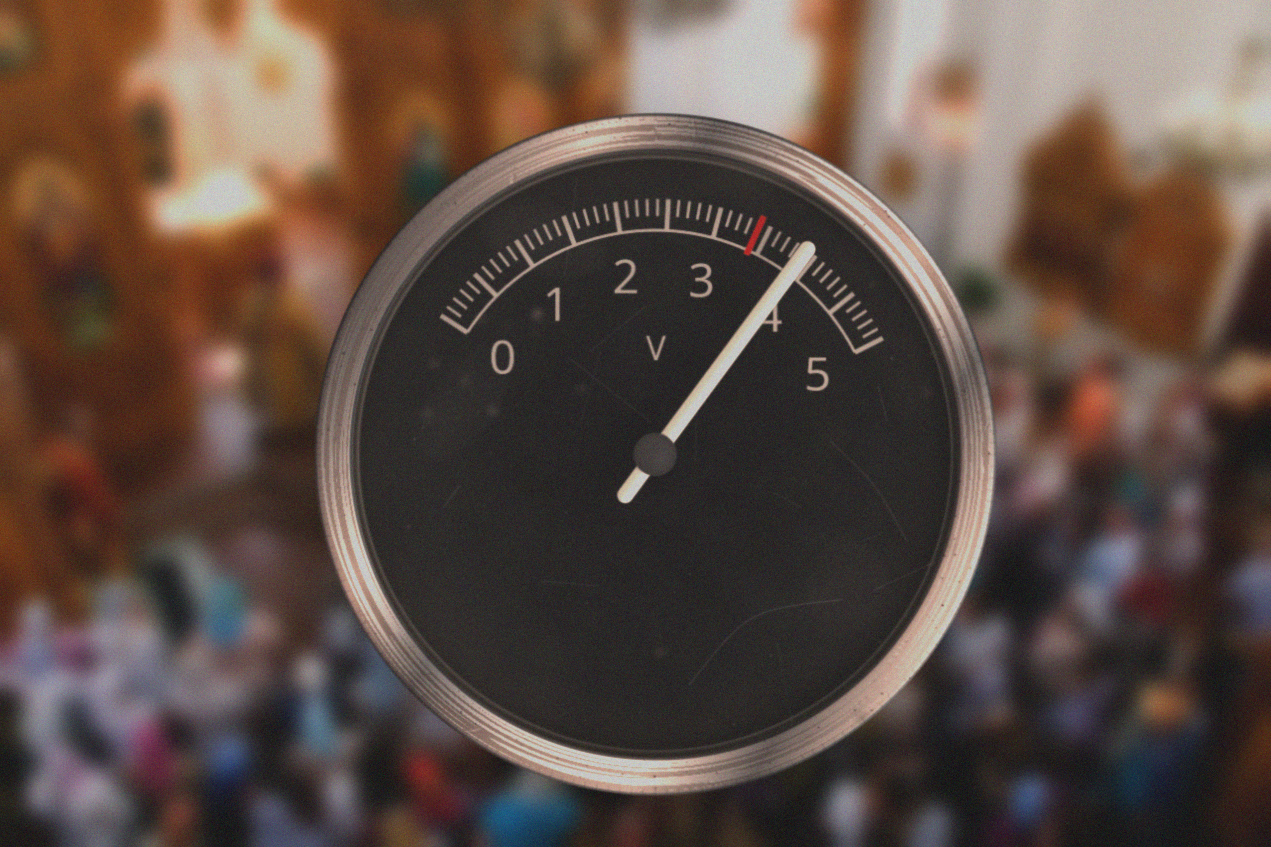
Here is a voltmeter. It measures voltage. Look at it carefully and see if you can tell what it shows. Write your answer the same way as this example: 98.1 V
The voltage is 3.9 V
